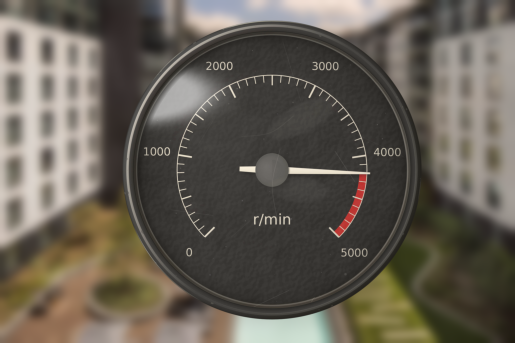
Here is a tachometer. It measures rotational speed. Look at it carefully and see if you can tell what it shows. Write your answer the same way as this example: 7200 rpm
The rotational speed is 4200 rpm
